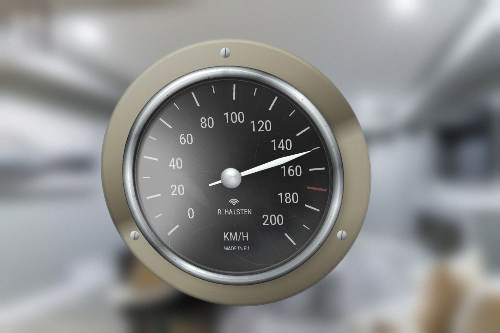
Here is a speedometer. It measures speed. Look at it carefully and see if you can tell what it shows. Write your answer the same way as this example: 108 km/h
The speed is 150 km/h
